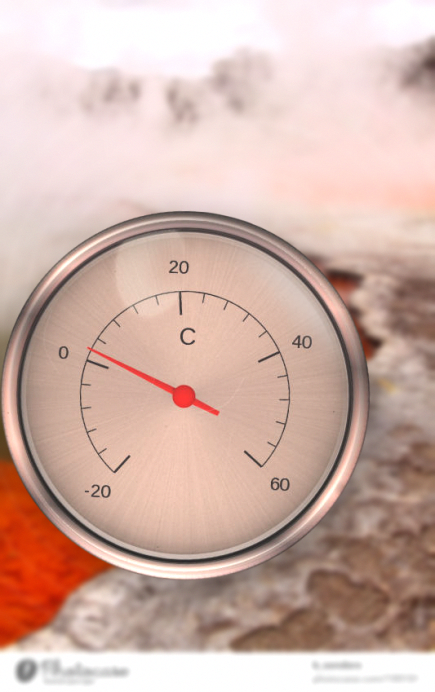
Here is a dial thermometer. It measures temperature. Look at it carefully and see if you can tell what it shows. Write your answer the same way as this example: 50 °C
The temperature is 2 °C
